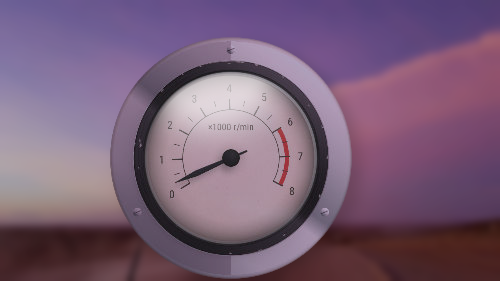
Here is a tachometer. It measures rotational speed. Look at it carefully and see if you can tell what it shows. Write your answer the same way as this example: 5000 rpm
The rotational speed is 250 rpm
